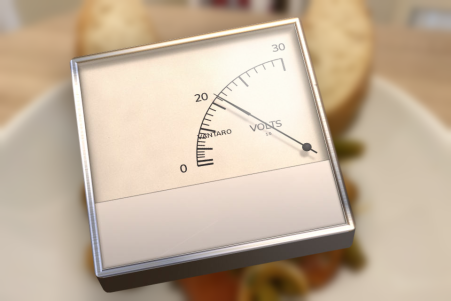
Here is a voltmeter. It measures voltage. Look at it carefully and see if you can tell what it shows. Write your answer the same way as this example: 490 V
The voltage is 21 V
